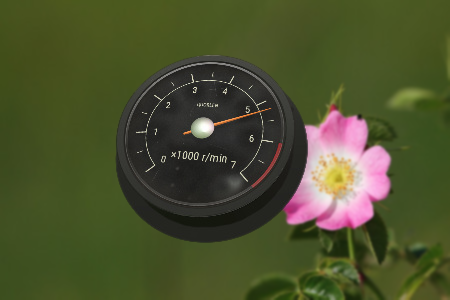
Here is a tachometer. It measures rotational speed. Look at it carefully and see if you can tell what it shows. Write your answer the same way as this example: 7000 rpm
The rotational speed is 5250 rpm
